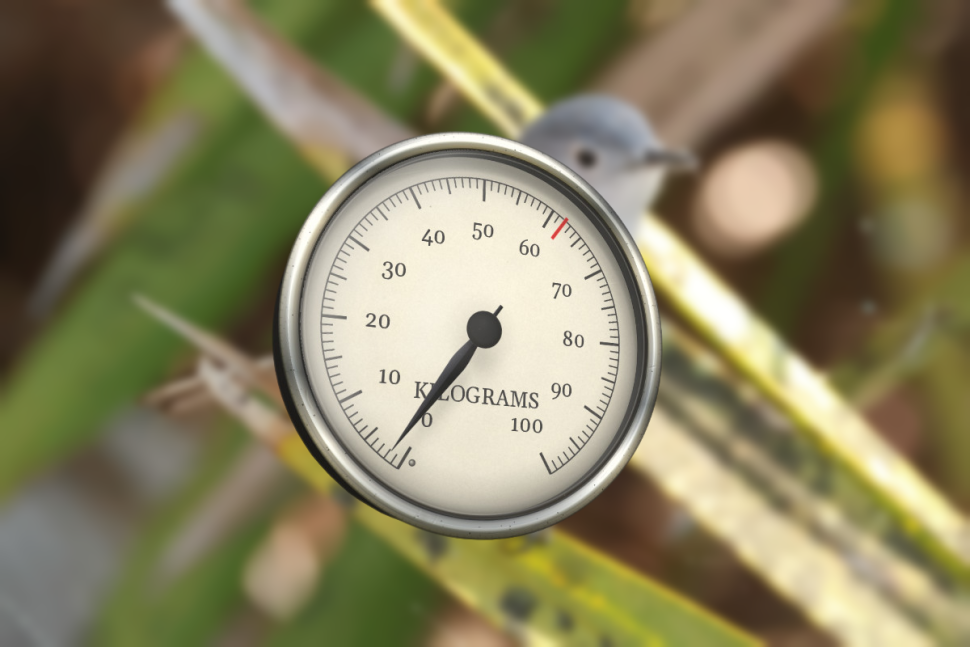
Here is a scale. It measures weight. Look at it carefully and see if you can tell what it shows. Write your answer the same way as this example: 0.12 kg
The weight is 2 kg
